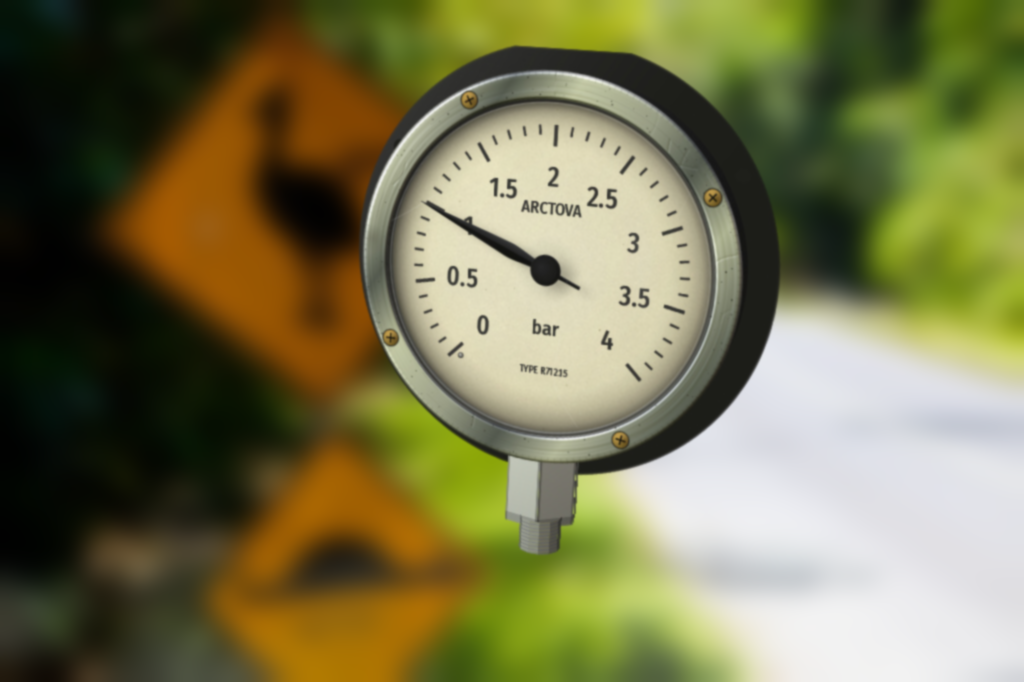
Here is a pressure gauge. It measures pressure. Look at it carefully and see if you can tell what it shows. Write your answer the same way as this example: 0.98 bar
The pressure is 1 bar
